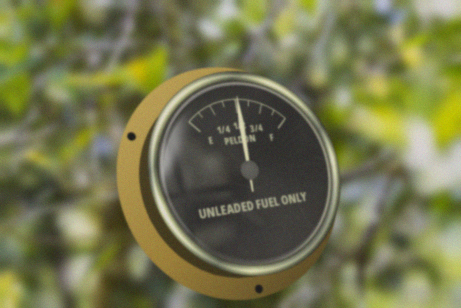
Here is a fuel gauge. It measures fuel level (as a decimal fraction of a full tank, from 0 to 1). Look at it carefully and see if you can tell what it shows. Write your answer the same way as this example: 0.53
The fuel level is 0.5
